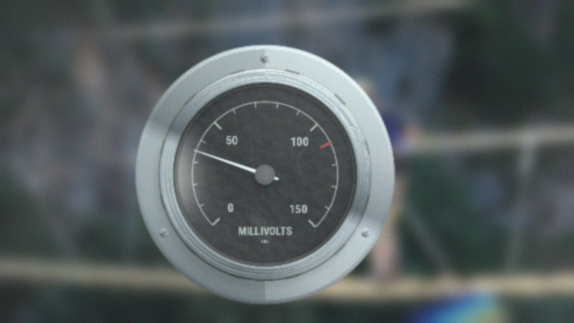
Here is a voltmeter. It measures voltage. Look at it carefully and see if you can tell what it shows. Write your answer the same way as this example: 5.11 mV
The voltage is 35 mV
